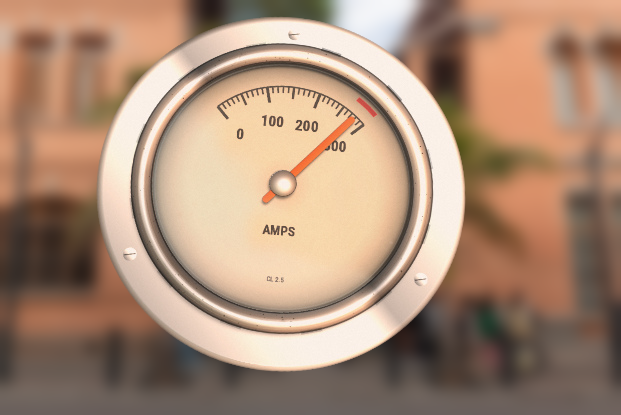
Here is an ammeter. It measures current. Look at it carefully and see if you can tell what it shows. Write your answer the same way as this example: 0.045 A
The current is 280 A
